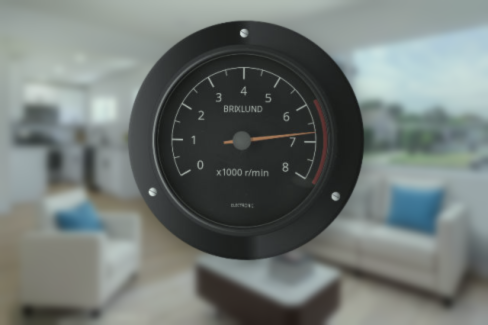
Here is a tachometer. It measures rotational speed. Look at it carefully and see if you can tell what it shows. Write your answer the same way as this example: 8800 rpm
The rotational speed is 6750 rpm
